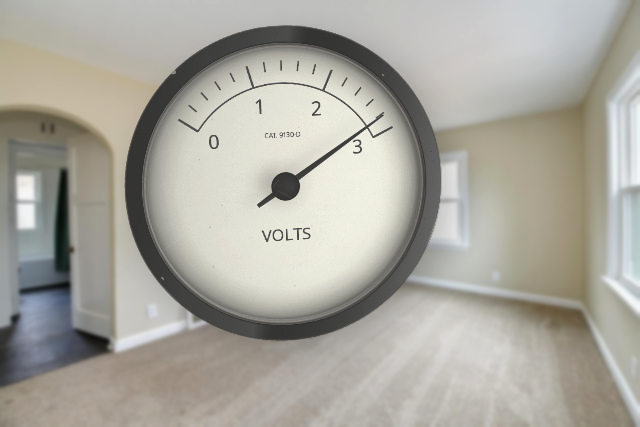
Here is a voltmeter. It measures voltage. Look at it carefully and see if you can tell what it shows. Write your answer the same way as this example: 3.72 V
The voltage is 2.8 V
